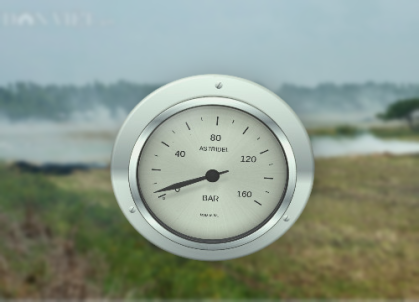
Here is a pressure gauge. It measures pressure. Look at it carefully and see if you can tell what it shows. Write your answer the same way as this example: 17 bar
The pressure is 5 bar
